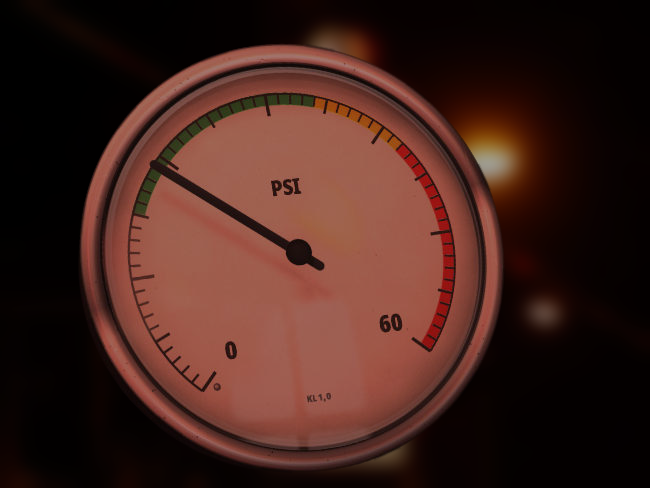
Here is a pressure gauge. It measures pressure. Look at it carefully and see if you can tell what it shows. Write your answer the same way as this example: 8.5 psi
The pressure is 19 psi
